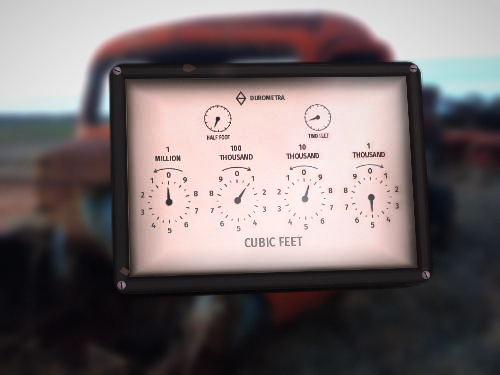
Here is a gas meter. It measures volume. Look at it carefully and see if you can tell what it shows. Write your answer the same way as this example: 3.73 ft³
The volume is 9500 ft³
